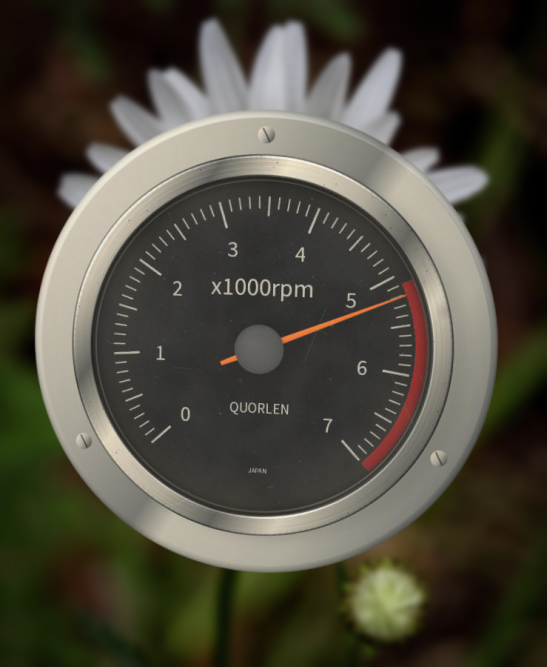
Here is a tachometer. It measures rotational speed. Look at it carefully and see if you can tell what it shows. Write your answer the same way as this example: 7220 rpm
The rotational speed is 5200 rpm
